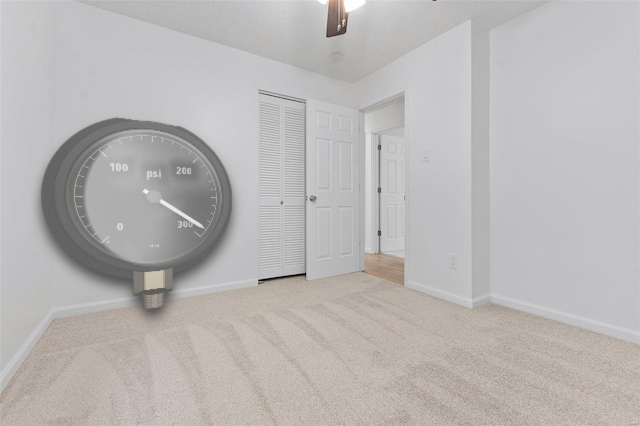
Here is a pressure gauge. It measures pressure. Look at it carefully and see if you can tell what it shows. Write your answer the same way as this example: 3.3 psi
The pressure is 290 psi
